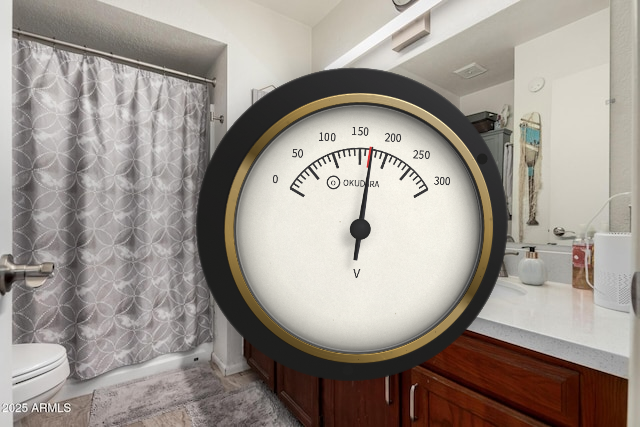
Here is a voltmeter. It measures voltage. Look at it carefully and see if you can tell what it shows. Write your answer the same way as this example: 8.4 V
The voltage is 170 V
